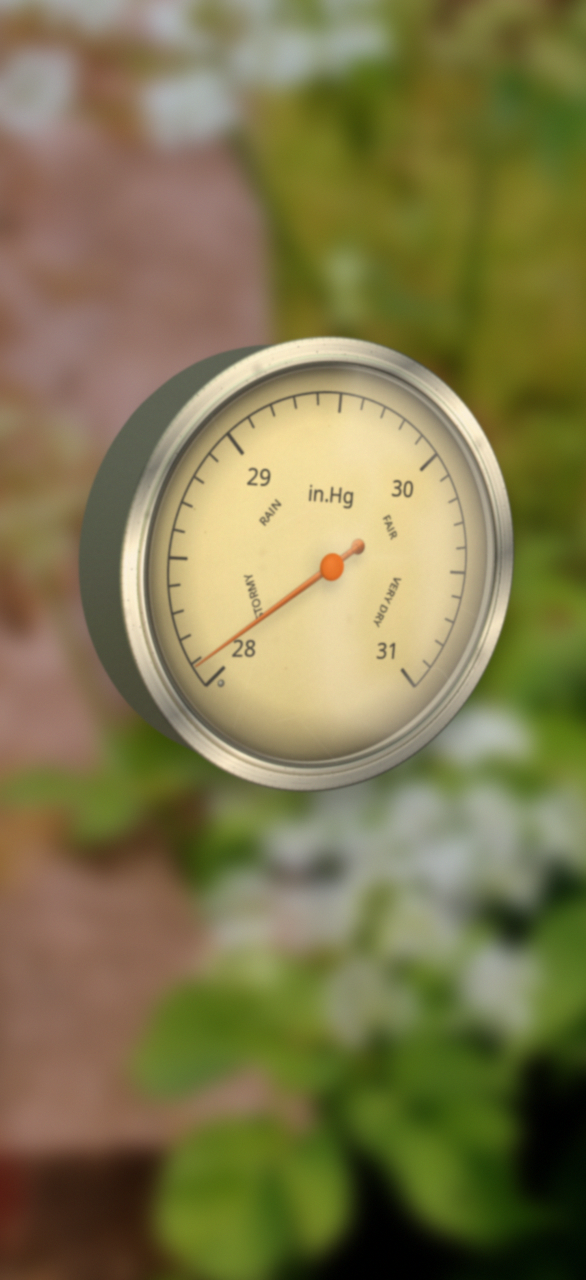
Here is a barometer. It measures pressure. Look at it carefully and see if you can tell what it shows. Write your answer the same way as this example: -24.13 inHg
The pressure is 28.1 inHg
